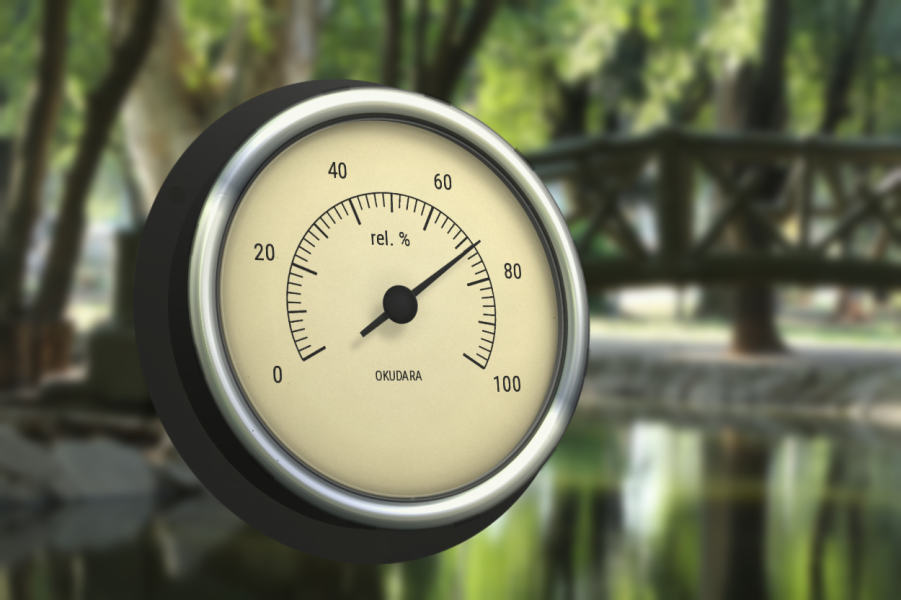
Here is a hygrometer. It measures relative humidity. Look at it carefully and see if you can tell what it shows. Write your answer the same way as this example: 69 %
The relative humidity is 72 %
